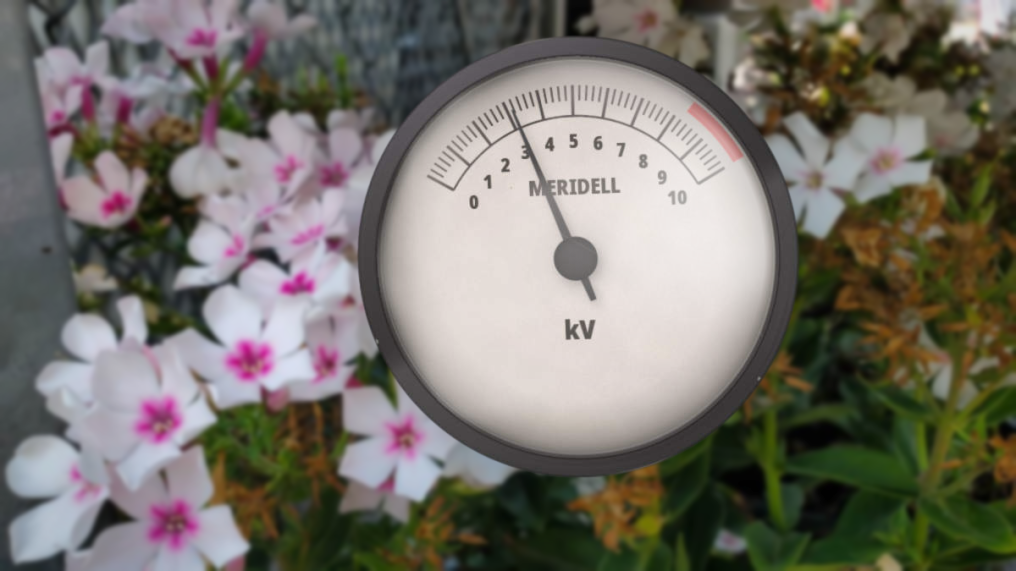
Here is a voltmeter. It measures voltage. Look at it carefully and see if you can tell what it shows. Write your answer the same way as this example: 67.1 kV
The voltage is 3.2 kV
